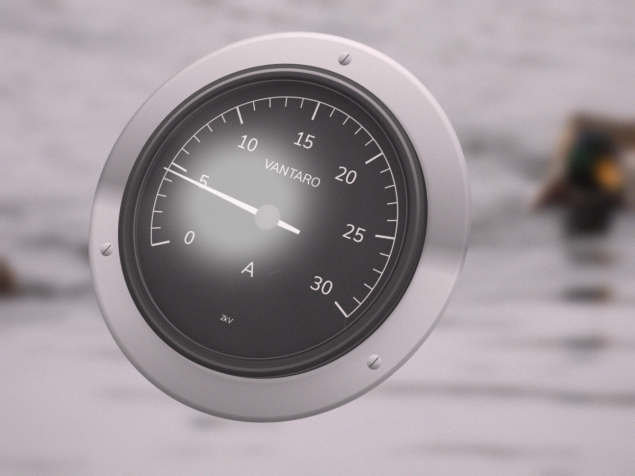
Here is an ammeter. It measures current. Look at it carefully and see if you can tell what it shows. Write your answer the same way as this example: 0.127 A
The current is 4.5 A
